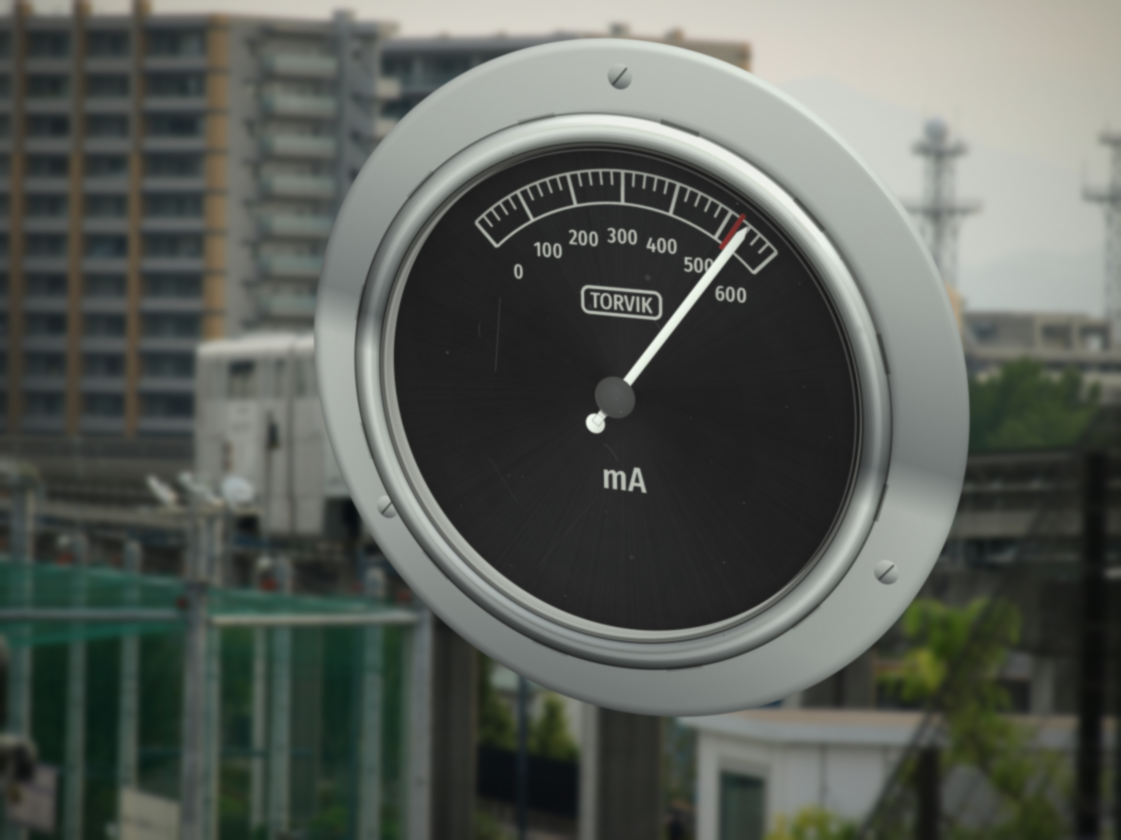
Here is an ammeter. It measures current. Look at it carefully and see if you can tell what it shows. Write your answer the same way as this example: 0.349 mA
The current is 540 mA
